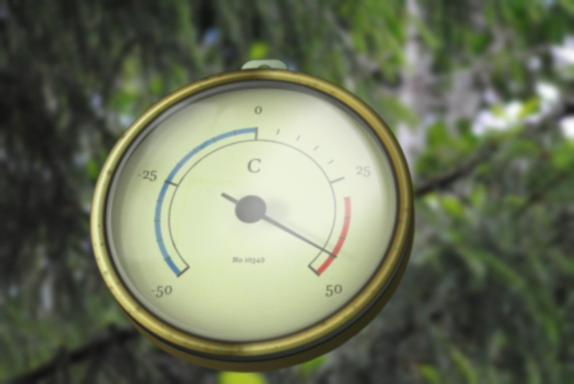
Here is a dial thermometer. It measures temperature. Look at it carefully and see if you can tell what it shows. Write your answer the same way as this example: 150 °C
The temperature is 45 °C
